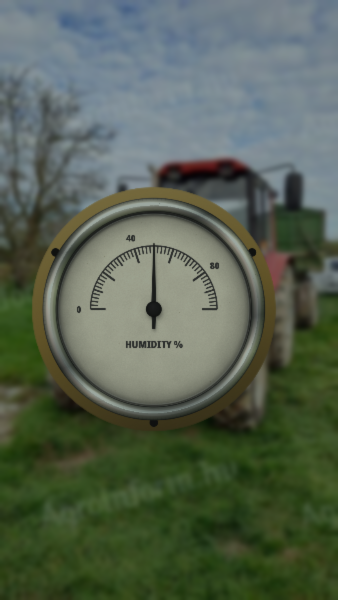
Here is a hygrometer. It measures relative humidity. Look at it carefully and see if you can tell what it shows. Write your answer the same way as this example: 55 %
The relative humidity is 50 %
